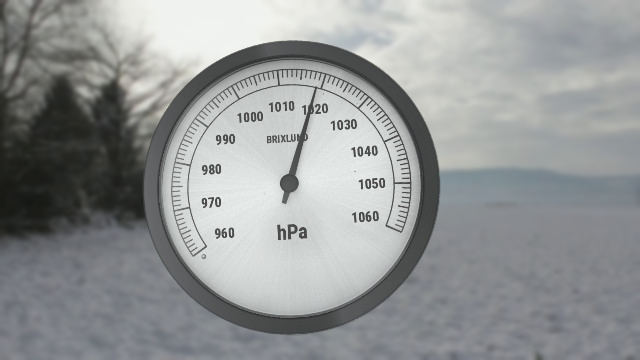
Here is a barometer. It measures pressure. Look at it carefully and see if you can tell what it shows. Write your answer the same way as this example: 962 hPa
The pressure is 1019 hPa
